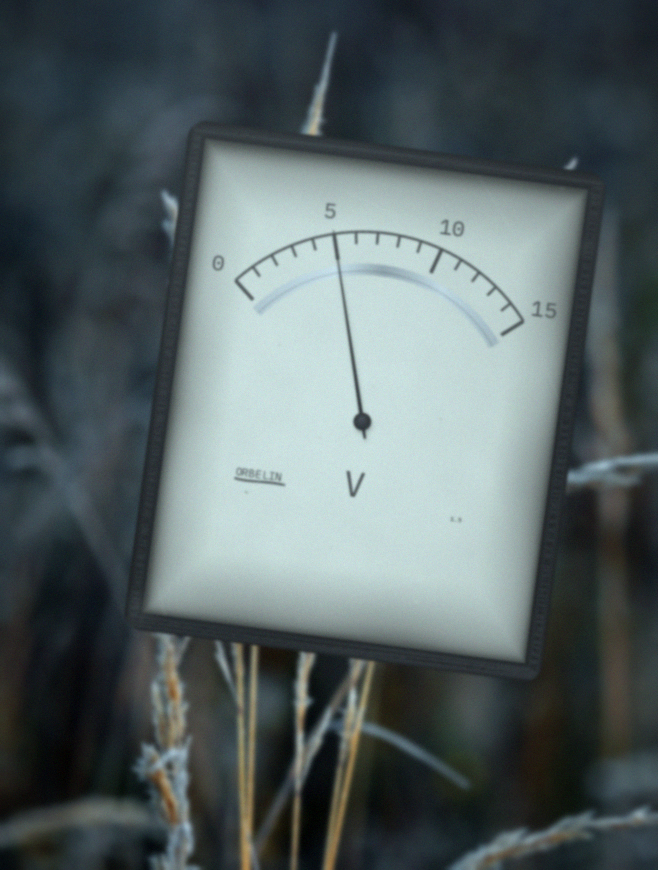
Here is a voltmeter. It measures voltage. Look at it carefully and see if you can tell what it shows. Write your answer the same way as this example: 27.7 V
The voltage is 5 V
